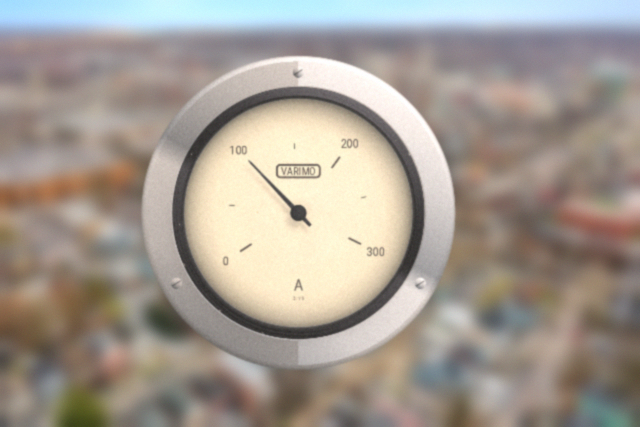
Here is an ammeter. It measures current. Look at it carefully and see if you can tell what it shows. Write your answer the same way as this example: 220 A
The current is 100 A
